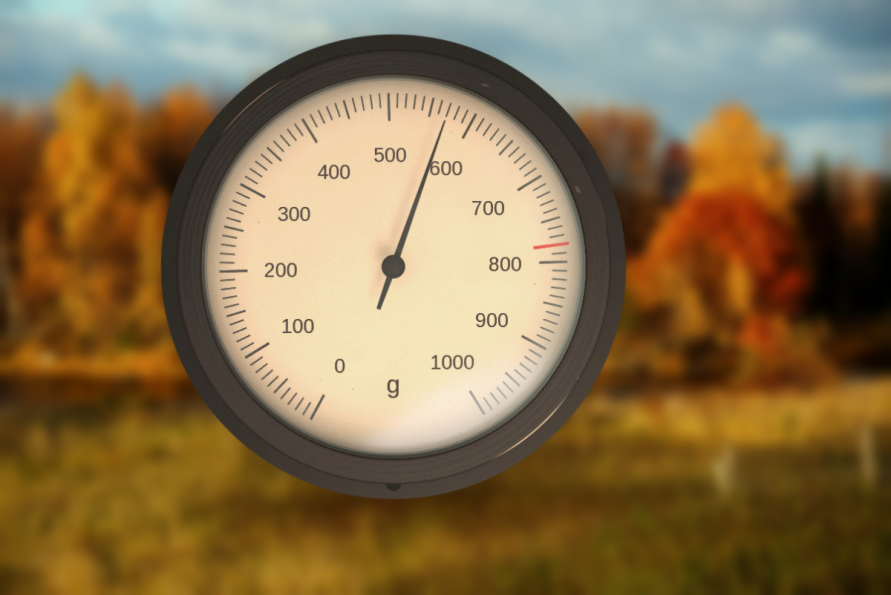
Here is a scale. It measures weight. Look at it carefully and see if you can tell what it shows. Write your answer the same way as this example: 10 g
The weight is 570 g
